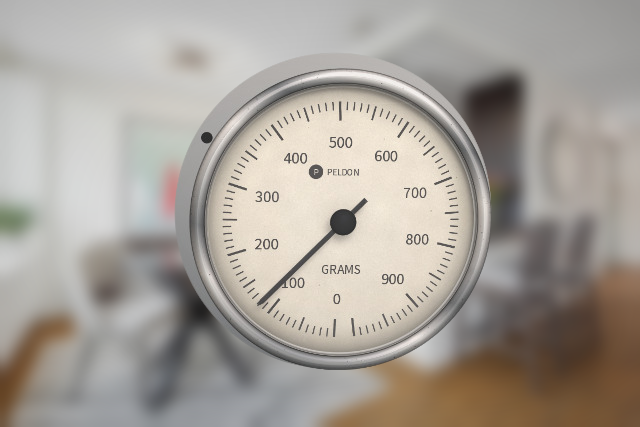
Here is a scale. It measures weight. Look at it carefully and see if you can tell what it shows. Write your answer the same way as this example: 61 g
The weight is 120 g
